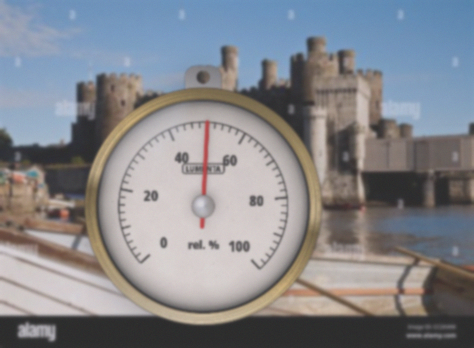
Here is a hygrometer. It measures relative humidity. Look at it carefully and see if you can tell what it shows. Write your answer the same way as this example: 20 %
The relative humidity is 50 %
